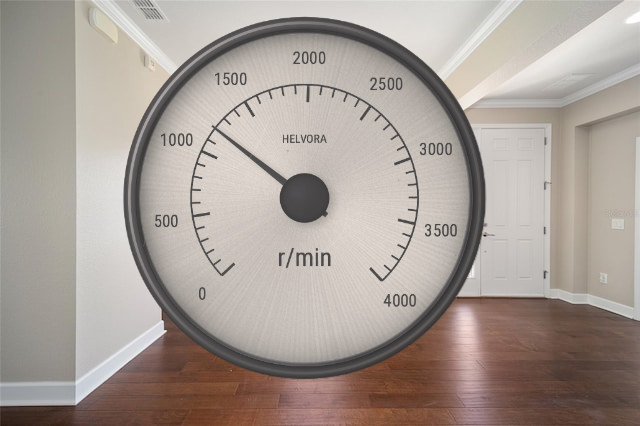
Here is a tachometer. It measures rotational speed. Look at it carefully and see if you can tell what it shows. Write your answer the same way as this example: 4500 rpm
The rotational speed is 1200 rpm
